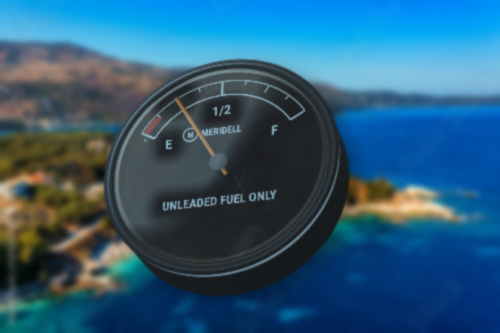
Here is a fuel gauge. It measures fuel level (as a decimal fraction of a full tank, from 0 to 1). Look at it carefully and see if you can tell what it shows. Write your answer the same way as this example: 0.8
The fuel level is 0.25
